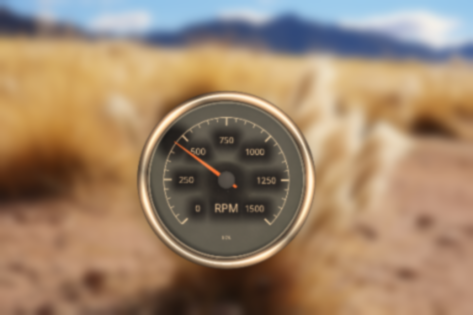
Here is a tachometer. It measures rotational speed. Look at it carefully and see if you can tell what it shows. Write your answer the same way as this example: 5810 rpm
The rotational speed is 450 rpm
